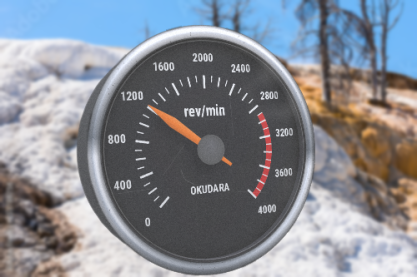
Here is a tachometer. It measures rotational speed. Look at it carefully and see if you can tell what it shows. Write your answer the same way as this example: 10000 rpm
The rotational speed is 1200 rpm
